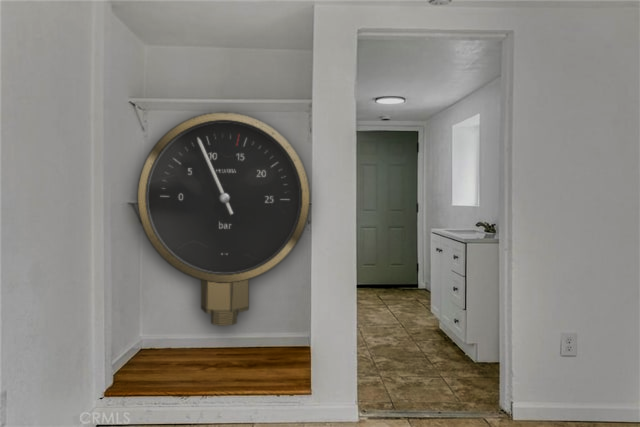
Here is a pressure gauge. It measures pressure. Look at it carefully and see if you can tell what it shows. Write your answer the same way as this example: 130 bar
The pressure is 9 bar
